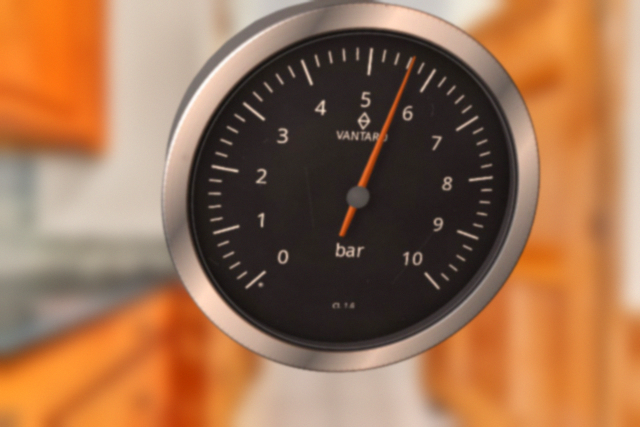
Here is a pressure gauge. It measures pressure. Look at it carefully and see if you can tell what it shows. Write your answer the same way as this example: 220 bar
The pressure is 5.6 bar
